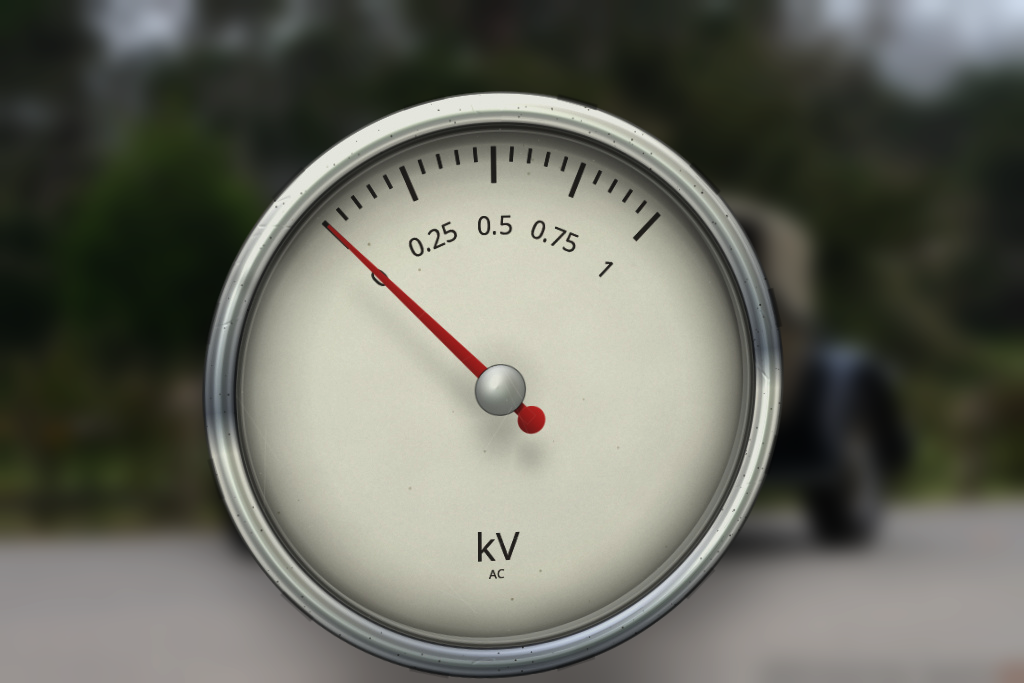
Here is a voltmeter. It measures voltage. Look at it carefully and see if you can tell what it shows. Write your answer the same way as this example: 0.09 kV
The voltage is 0 kV
